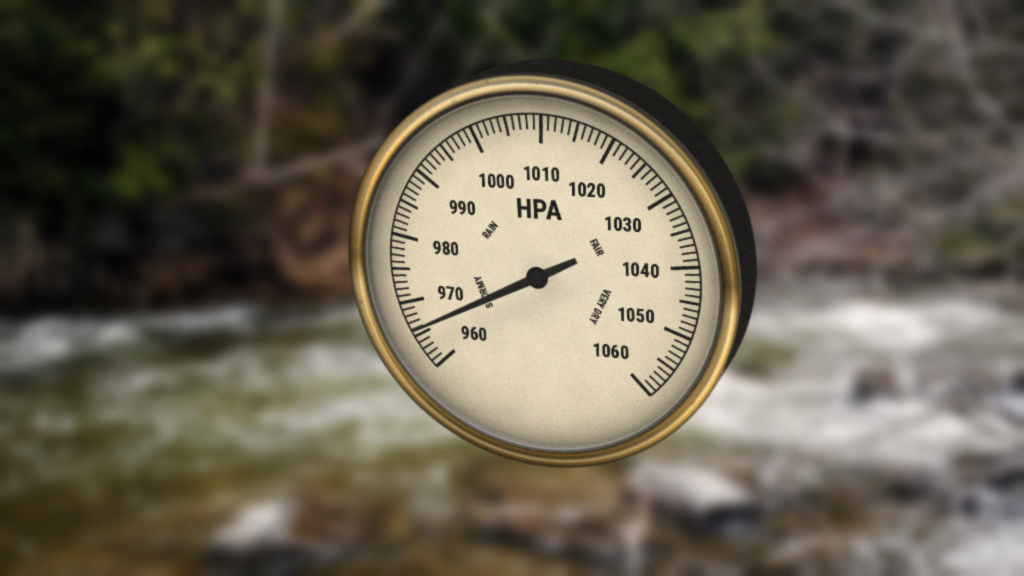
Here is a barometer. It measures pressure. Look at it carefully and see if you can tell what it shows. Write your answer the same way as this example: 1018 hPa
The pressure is 966 hPa
